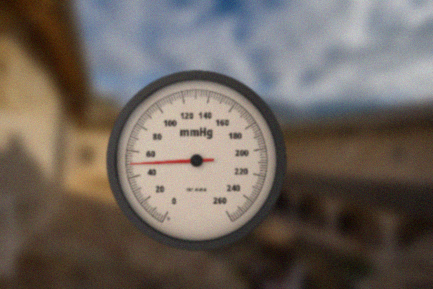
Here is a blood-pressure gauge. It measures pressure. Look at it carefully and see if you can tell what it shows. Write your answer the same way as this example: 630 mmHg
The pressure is 50 mmHg
